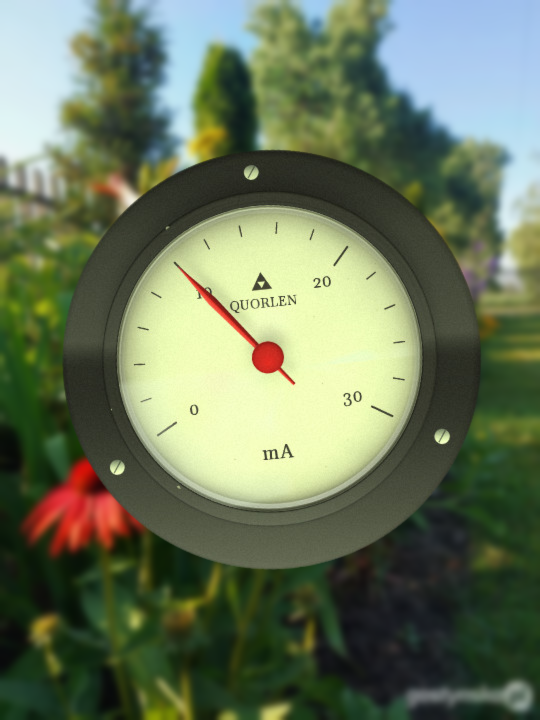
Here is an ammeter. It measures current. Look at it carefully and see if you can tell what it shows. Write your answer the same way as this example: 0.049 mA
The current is 10 mA
